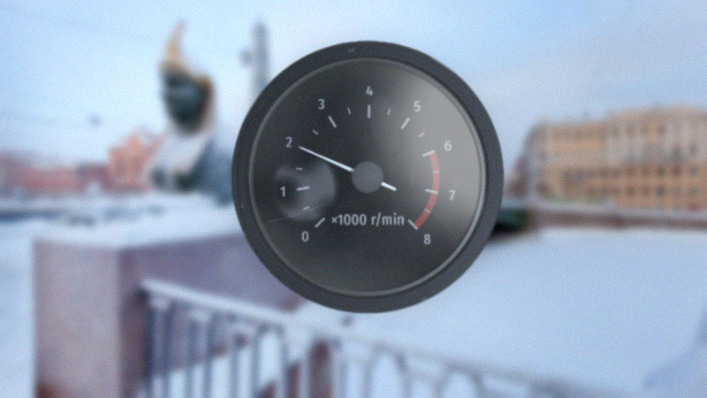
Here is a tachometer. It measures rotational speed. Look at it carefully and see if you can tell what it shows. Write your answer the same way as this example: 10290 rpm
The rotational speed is 2000 rpm
